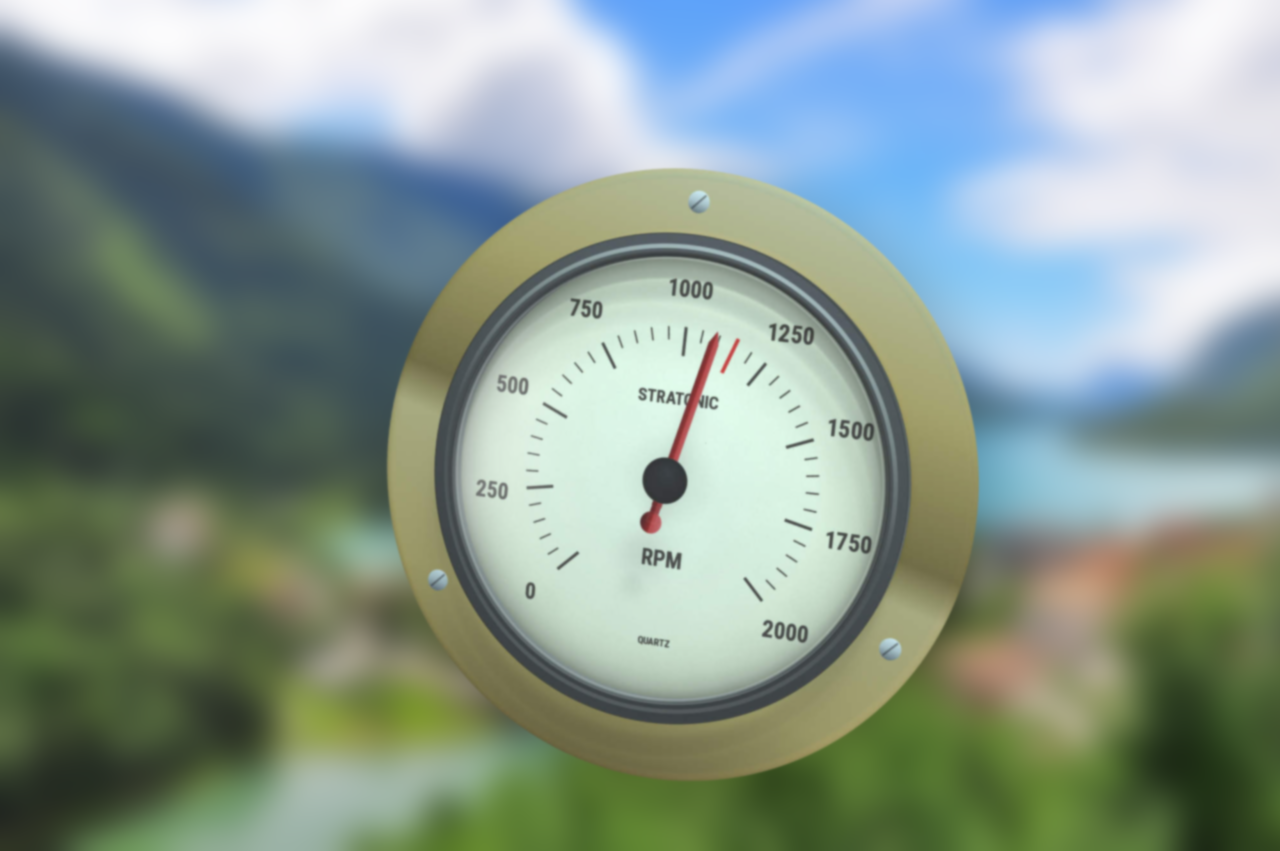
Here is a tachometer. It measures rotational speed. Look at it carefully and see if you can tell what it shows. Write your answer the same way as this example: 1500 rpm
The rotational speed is 1100 rpm
